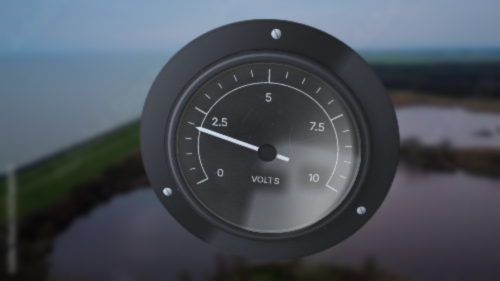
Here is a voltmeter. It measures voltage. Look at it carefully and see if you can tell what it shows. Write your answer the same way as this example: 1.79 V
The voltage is 2 V
